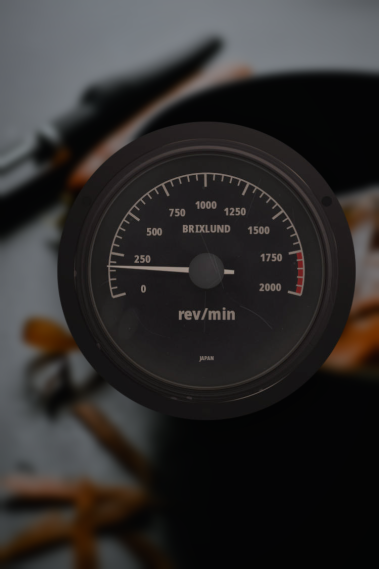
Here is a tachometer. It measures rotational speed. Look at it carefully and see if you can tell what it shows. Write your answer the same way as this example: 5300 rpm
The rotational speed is 175 rpm
